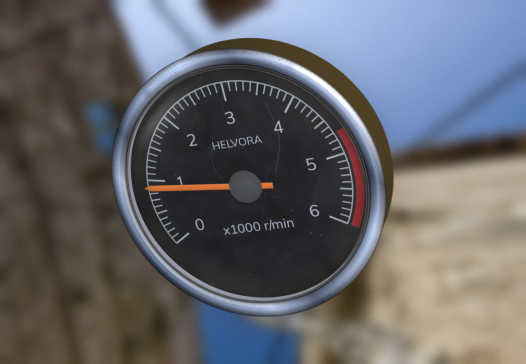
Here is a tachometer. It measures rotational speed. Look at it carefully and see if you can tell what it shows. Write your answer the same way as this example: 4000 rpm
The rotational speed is 900 rpm
